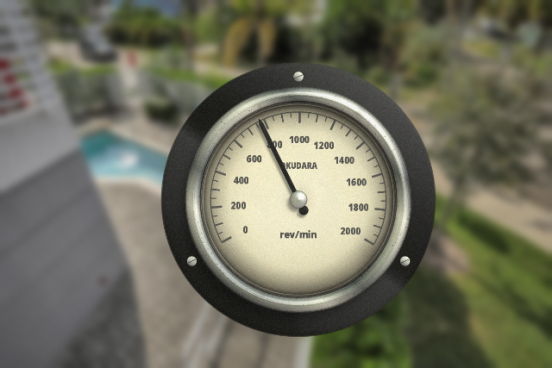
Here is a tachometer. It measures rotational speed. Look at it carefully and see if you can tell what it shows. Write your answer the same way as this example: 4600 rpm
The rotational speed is 775 rpm
